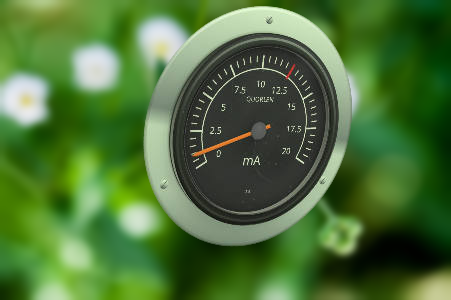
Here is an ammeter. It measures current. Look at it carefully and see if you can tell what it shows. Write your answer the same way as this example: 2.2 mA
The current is 1 mA
